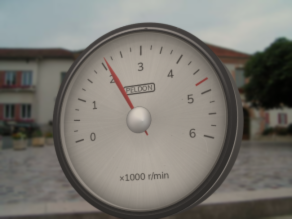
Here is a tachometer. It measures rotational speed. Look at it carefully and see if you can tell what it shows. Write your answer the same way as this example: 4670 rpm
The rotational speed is 2125 rpm
